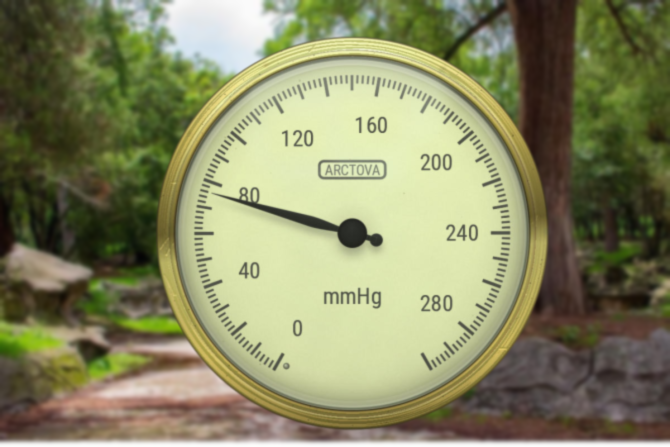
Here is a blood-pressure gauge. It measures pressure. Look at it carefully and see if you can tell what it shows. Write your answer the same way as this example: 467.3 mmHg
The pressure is 76 mmHg
